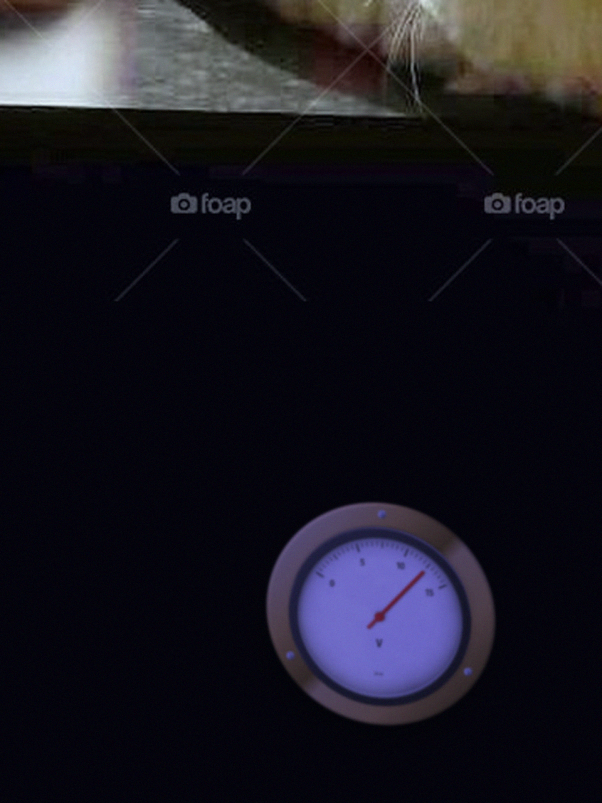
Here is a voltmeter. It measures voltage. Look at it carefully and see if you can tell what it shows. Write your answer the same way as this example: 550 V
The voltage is 12.5 V
